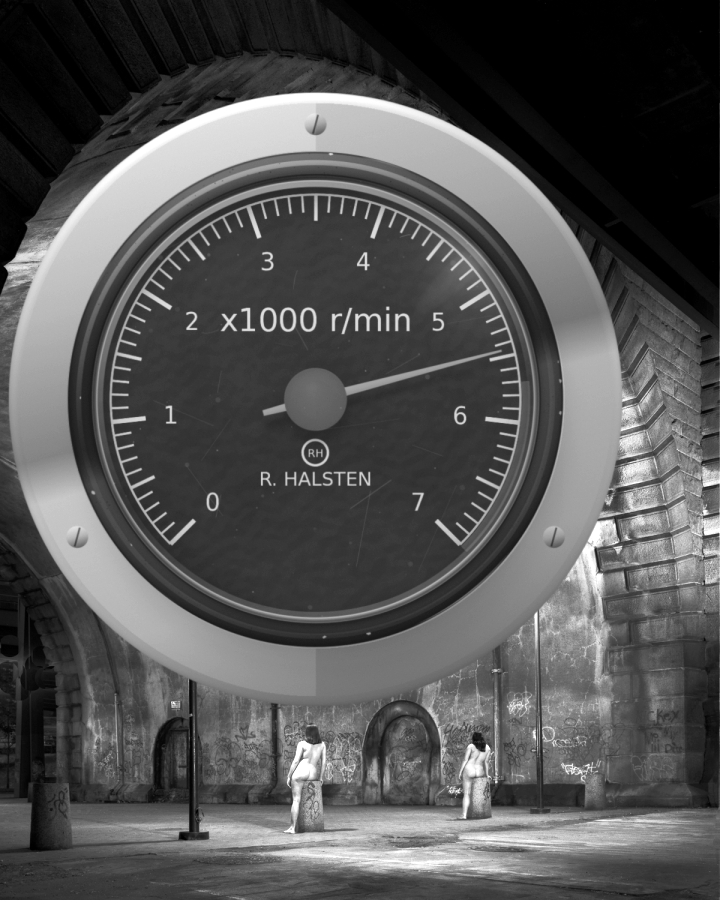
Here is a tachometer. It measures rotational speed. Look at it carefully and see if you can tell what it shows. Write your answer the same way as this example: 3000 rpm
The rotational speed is 5450 rpm
